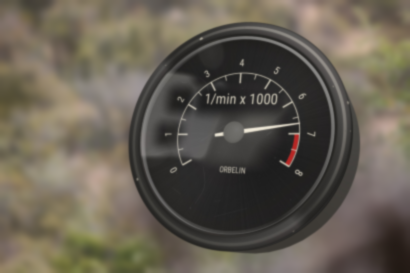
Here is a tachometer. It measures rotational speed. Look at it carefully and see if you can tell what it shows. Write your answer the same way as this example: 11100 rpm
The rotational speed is 6750 rpm
